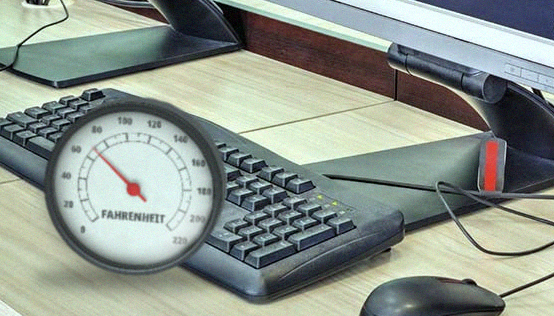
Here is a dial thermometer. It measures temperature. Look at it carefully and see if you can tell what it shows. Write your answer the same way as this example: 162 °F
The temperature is 70 °F
